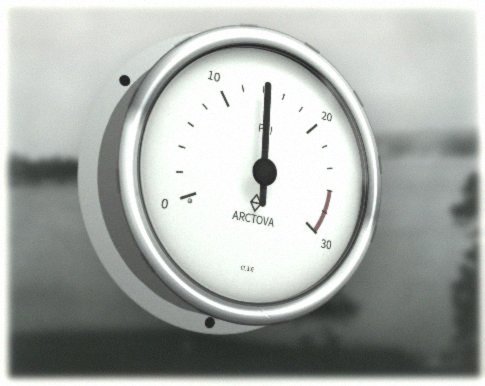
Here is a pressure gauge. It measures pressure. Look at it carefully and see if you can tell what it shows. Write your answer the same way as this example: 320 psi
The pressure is 14 psi
